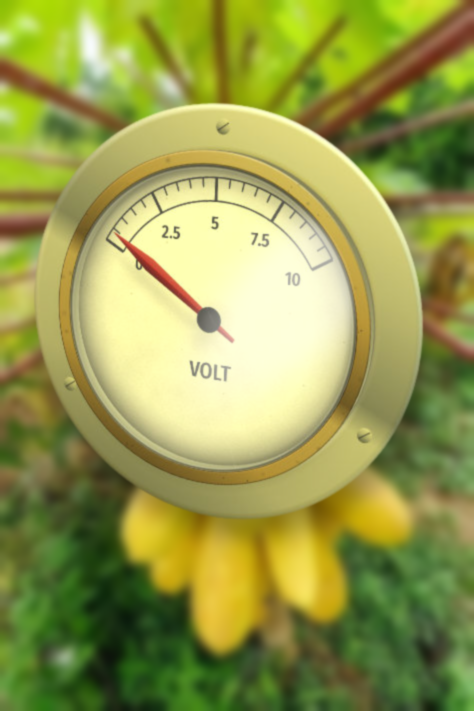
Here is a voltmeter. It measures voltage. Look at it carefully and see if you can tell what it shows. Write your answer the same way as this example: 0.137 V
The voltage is 0.5 V
